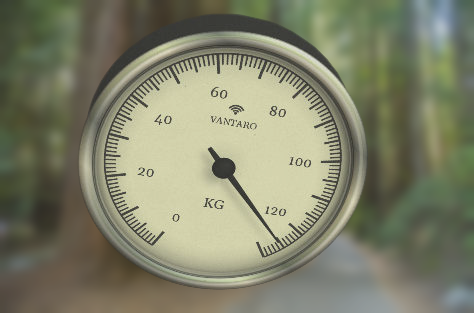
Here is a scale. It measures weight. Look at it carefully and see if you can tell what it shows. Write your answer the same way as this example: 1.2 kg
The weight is 125 kg
